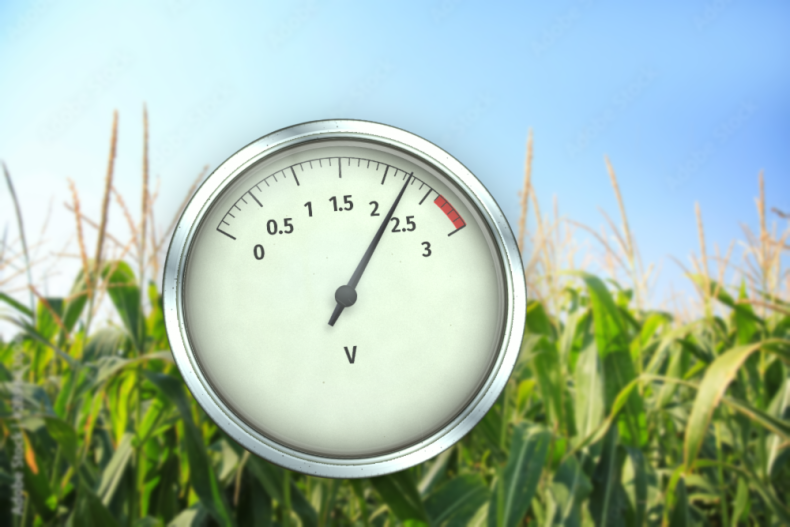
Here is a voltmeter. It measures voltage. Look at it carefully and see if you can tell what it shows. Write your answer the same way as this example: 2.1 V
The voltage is 2.25 V
